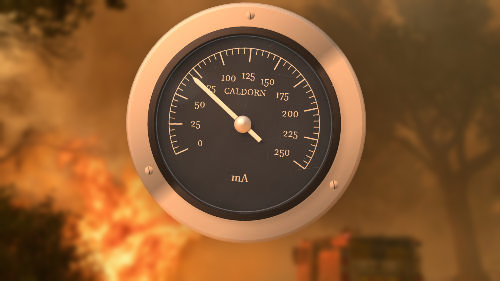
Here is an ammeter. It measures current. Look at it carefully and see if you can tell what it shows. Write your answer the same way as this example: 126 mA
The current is 70 mA
